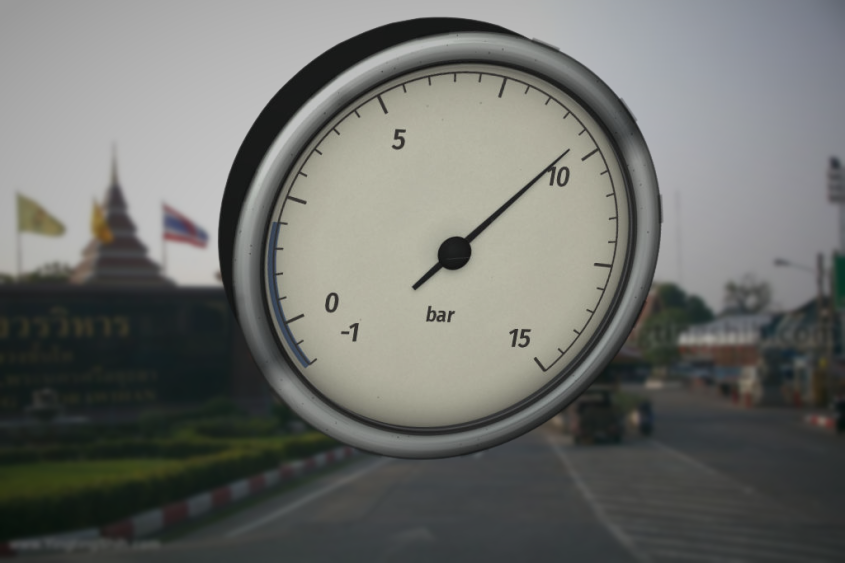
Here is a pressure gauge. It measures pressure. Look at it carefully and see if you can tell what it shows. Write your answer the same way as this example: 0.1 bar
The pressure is 9.5 bar
